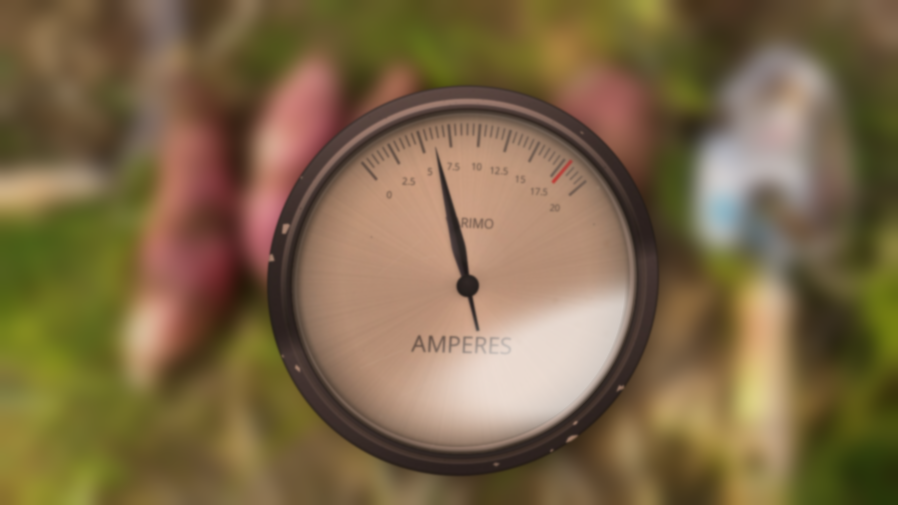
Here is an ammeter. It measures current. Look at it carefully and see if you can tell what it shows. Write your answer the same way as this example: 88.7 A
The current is 6 A
